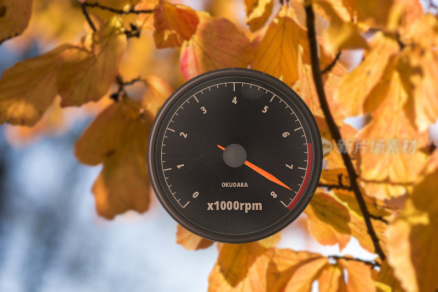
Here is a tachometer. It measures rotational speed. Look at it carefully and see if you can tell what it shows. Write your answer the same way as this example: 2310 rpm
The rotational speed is 7600 rpm
